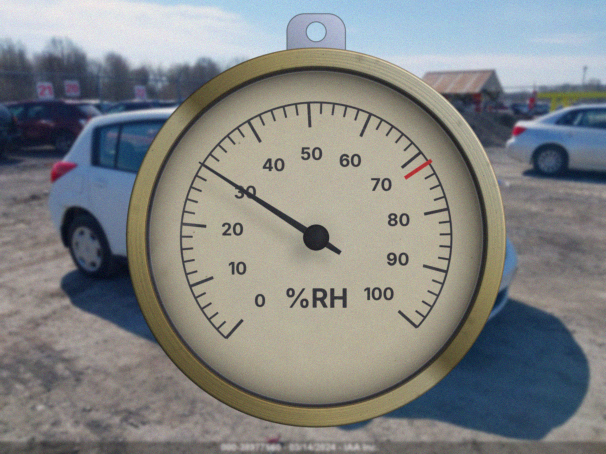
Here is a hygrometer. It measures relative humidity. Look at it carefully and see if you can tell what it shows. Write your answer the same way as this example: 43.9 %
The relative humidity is 30 %
